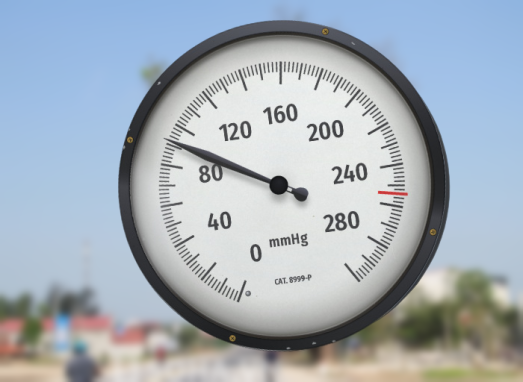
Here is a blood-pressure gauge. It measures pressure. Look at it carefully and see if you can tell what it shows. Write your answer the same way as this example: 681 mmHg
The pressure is 92 mmHg
